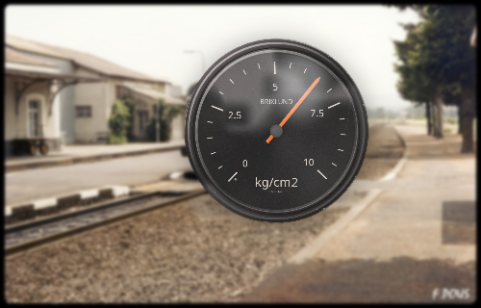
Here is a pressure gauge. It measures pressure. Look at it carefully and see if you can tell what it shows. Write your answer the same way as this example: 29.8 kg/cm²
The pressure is 6.5 kg/cm²
